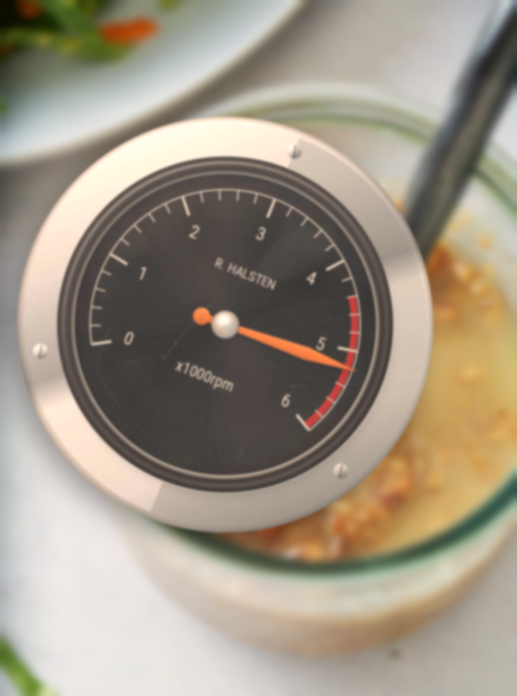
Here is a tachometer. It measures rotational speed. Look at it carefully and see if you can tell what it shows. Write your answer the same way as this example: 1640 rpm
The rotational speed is 5200 rpm
